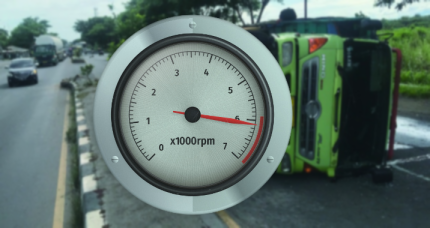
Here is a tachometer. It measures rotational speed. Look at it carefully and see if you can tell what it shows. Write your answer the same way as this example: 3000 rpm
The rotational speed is 6100 rpm
